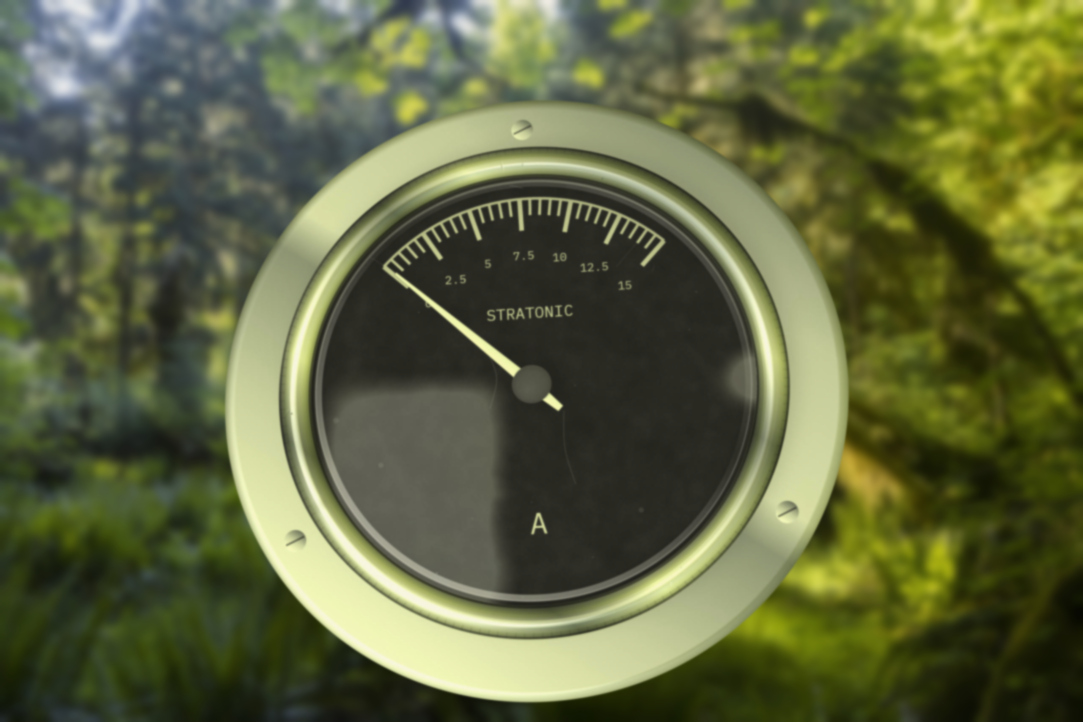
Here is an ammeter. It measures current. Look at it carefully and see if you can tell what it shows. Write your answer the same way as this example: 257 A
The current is 0 A
